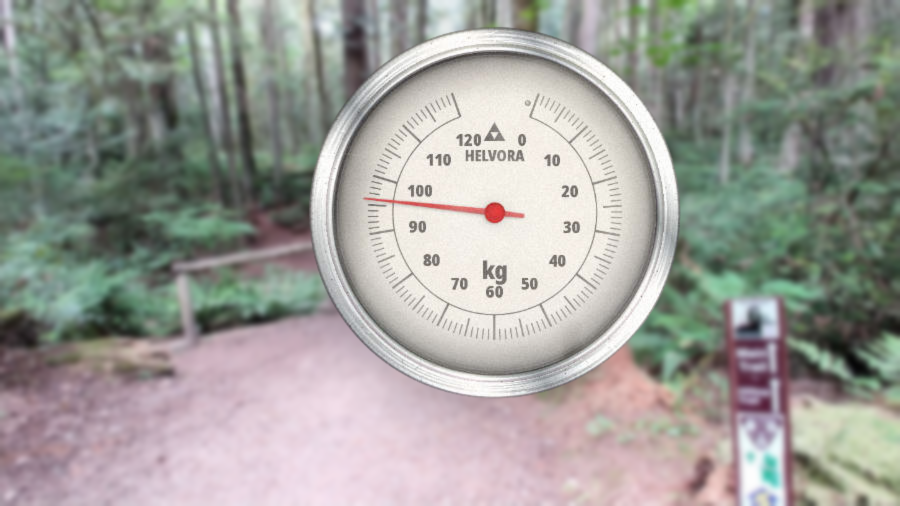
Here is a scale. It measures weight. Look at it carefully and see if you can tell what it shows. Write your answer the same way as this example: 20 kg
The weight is 96 kg
